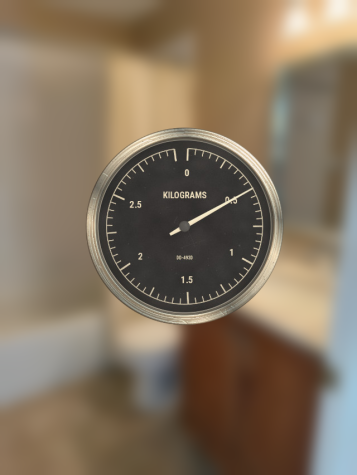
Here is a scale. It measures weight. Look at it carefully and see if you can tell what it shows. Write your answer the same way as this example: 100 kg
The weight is 0.5 kg
